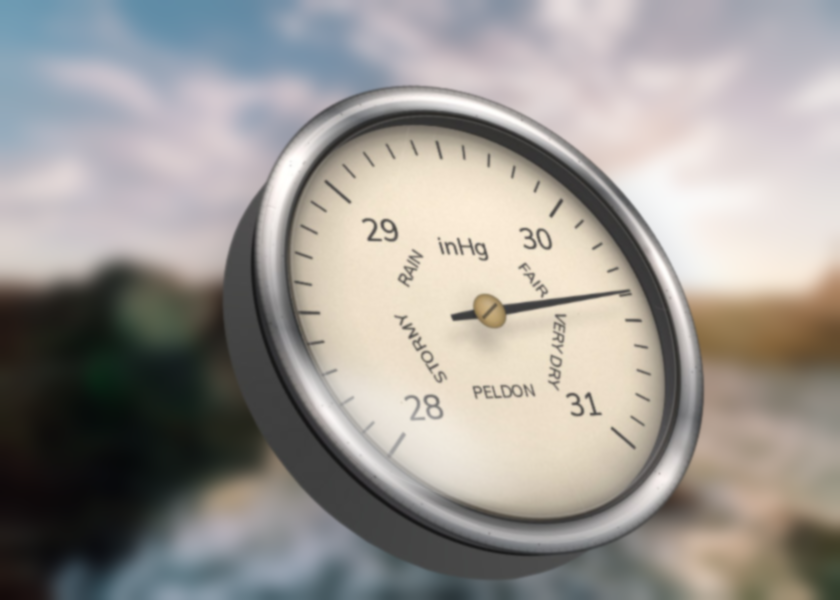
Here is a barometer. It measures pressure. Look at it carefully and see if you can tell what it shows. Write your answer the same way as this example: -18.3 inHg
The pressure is 30.4 inHg
